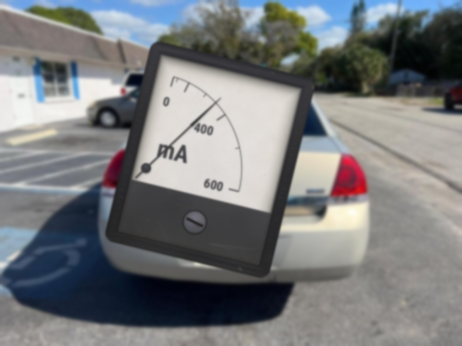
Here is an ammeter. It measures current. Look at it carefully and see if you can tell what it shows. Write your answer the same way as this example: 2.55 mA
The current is 350 mA
